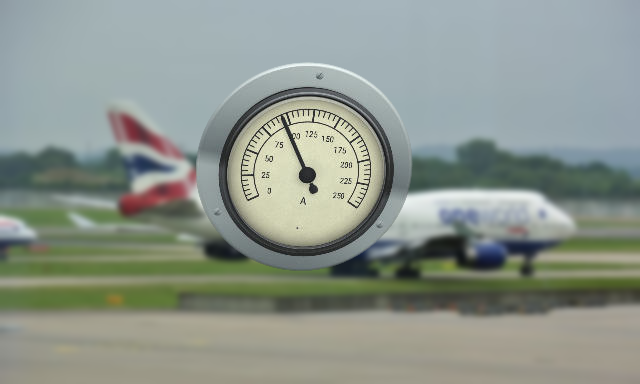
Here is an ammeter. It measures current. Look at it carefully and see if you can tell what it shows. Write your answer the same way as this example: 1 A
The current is 95 A
